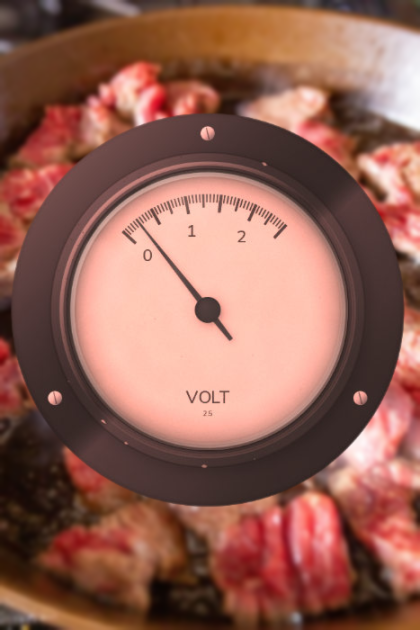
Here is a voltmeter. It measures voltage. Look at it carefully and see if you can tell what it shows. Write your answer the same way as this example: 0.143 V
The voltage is 0.25 V
